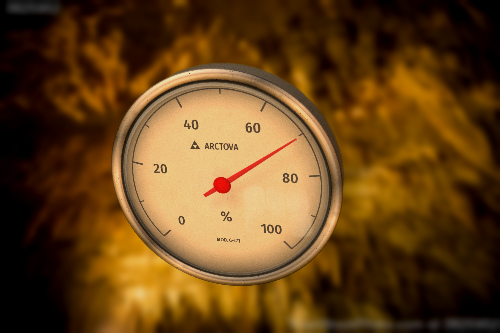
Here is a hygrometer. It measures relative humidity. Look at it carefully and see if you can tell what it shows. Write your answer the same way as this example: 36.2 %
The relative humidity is 70 %
